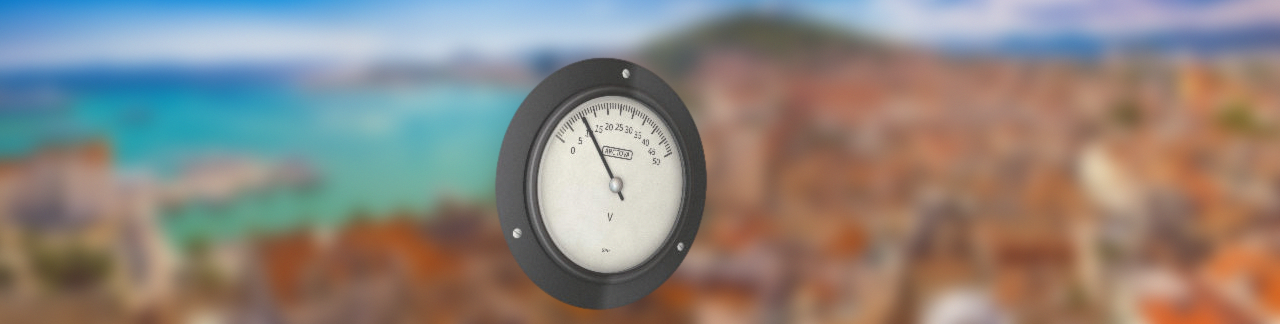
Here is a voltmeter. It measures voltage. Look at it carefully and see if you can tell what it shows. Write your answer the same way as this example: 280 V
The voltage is 10 V
